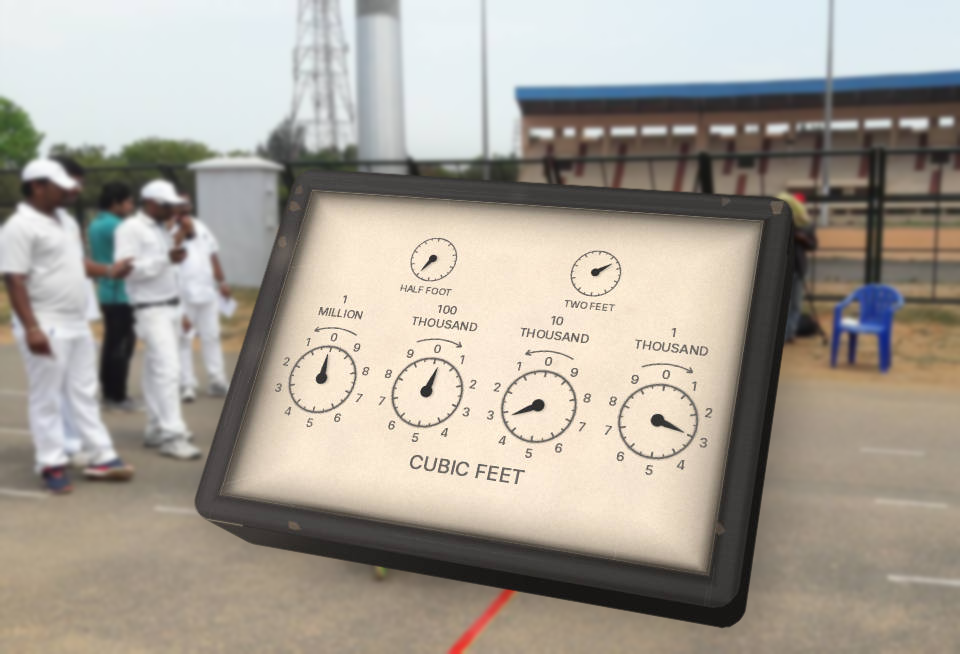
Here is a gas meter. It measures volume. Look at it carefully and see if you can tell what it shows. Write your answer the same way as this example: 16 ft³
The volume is 3300 ft³
